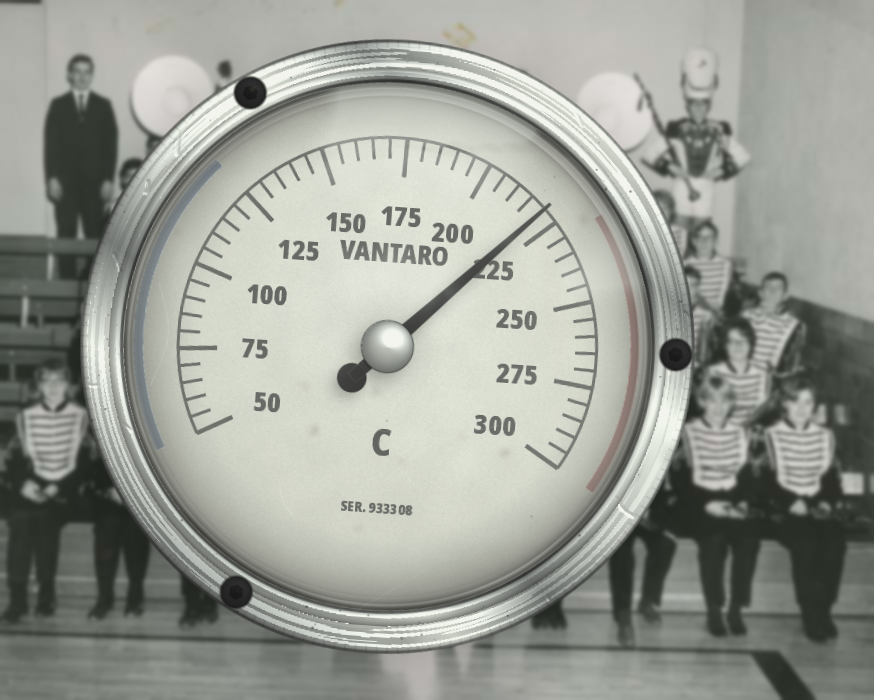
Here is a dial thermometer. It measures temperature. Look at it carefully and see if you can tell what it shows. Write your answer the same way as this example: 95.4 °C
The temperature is 220 °C
